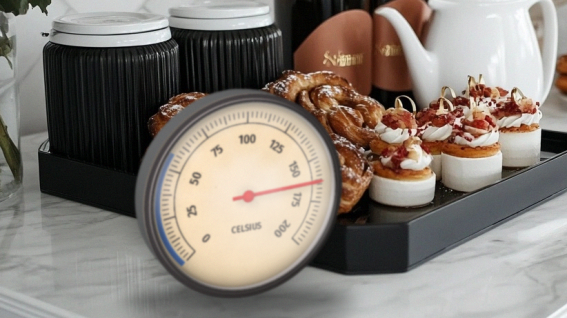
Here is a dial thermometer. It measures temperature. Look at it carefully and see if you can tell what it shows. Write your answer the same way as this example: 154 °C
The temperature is 162.5 °C
